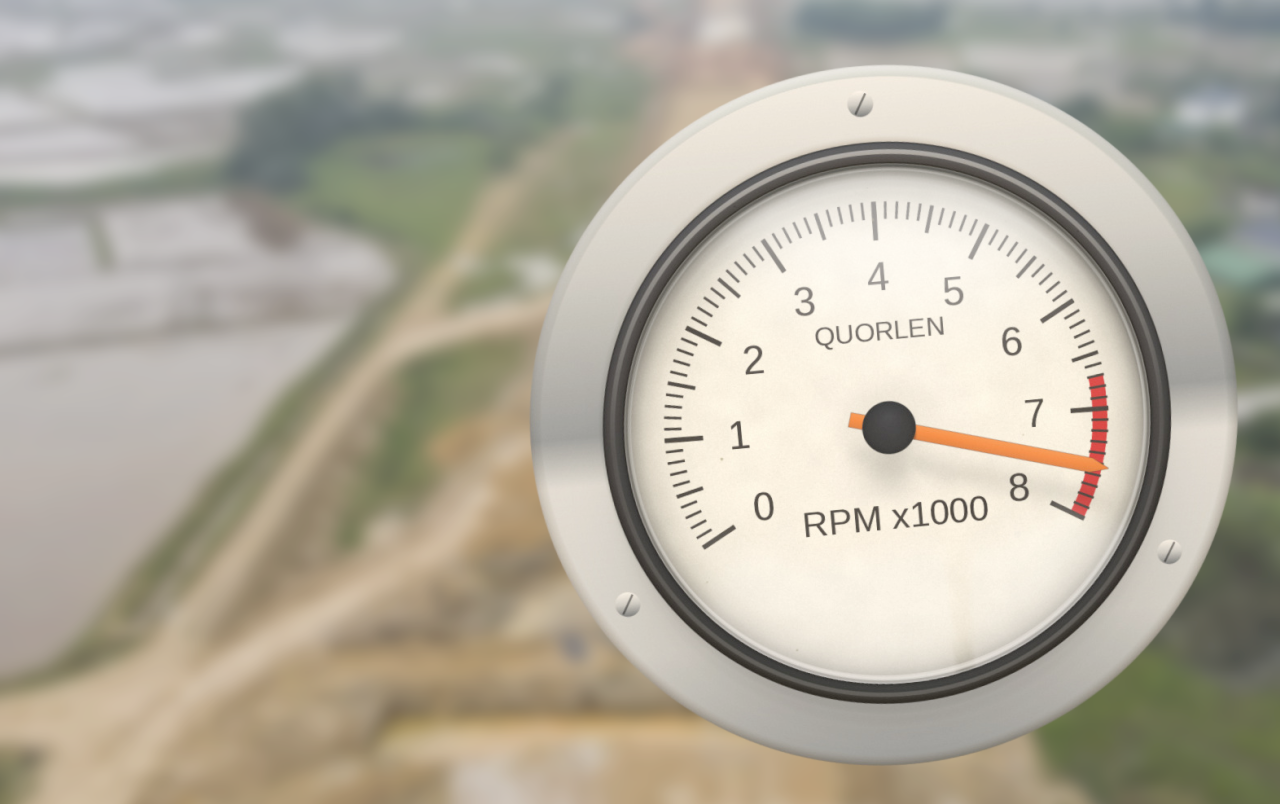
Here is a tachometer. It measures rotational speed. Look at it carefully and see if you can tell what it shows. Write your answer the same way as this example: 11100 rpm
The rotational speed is 7500 rpm
